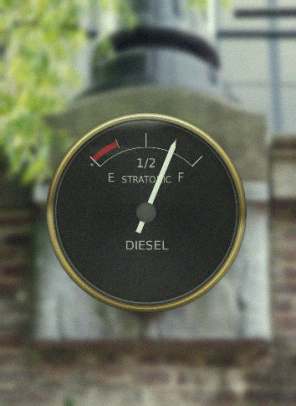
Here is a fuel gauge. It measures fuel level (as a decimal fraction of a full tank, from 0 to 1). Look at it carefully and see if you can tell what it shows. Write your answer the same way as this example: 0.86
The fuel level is 0.75
